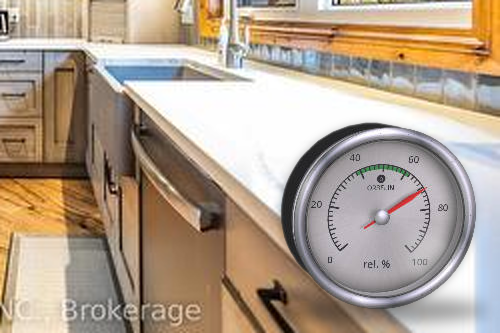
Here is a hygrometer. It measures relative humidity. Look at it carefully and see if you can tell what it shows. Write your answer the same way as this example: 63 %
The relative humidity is 70 %
